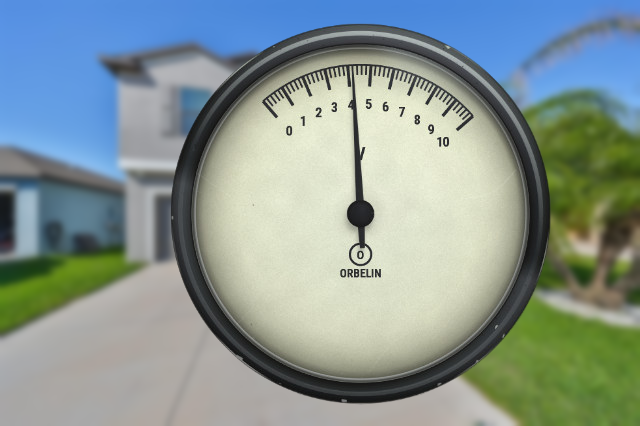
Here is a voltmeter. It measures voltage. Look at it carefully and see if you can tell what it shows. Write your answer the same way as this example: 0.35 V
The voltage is 4.2 V
